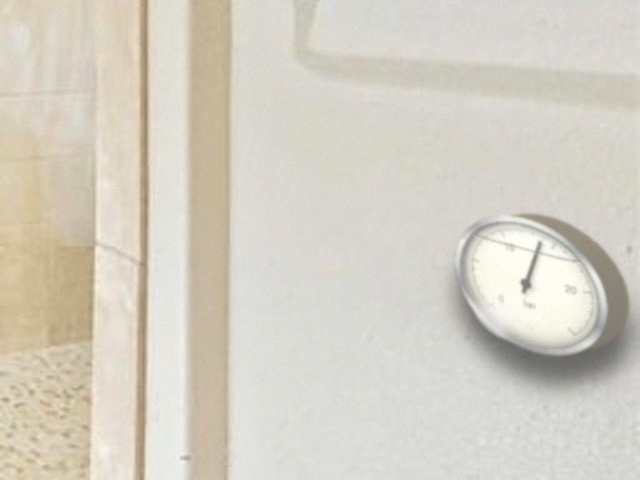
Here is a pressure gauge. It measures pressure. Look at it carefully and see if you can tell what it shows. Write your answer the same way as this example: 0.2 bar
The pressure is 14 bar
